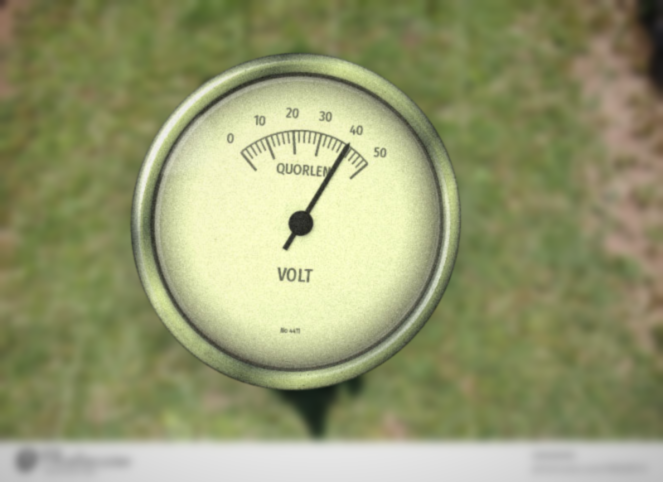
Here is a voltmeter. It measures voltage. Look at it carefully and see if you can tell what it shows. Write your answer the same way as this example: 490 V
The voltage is 40 V
